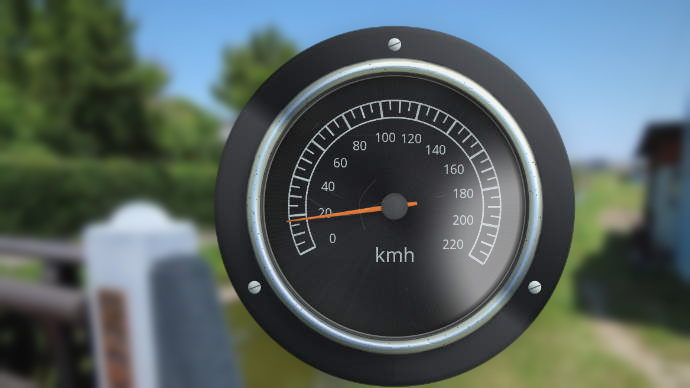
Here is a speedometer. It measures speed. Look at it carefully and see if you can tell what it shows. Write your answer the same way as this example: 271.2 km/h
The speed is 17.5 km/h
